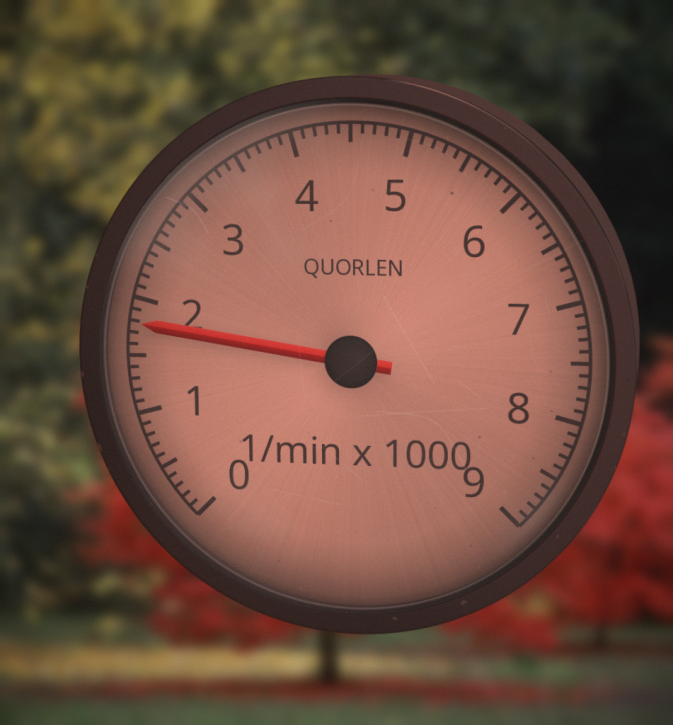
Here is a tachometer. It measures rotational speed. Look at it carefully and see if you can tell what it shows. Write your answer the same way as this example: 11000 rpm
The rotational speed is 1800 rpm
